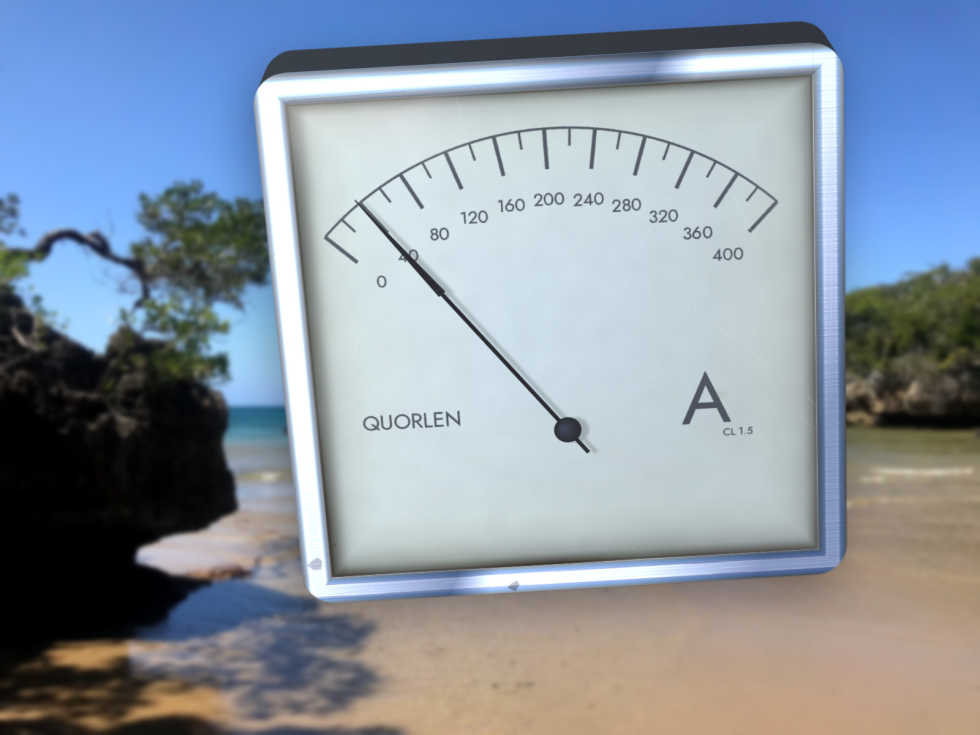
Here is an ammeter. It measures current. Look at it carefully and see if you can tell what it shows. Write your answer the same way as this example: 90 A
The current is 40 A
